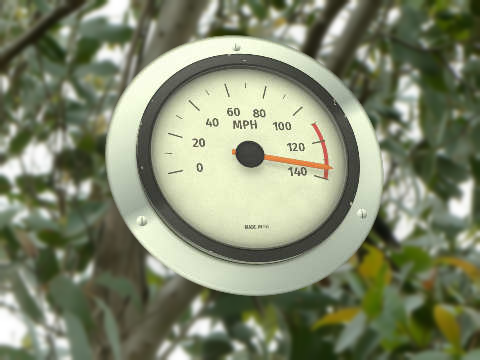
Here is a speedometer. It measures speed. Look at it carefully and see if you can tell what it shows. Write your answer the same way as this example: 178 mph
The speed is 135 mph
